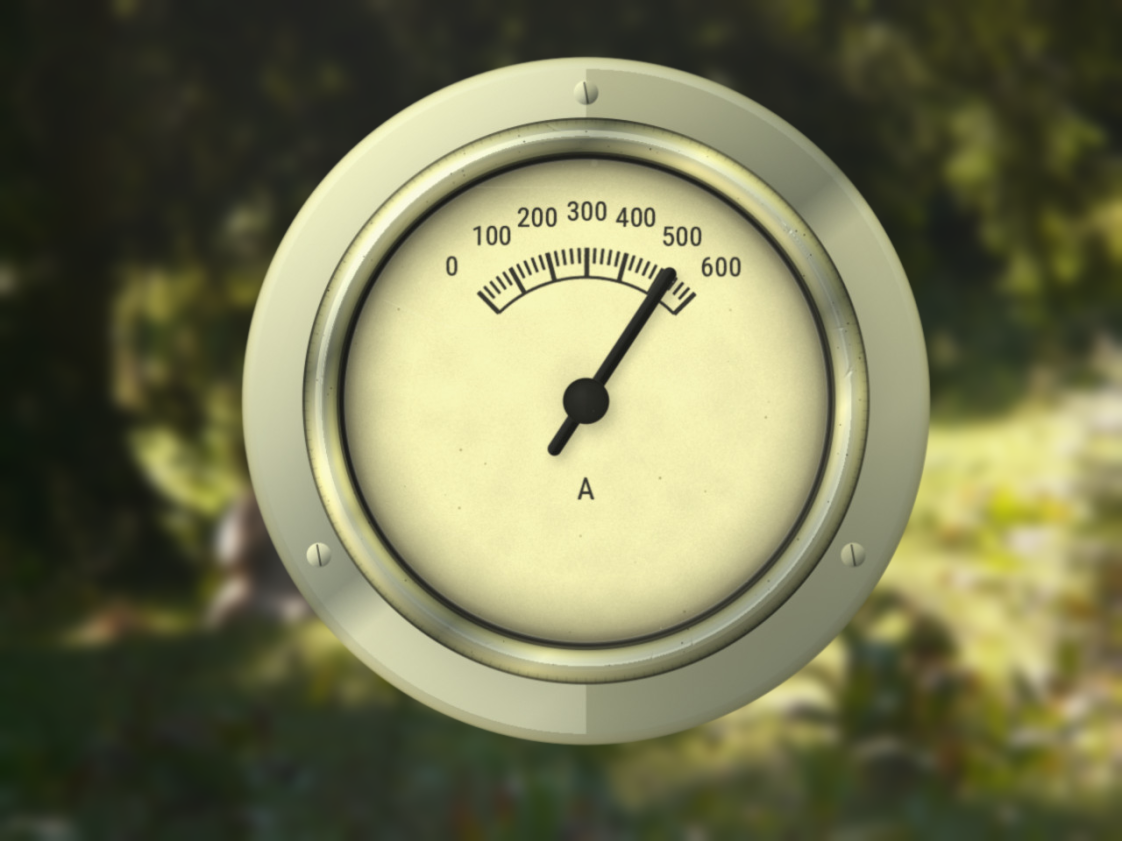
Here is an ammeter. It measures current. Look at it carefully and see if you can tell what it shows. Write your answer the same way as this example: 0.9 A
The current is 520 A
